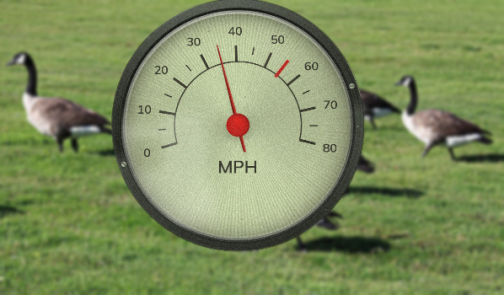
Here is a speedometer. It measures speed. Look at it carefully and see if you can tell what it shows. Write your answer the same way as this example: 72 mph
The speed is 35 mph
